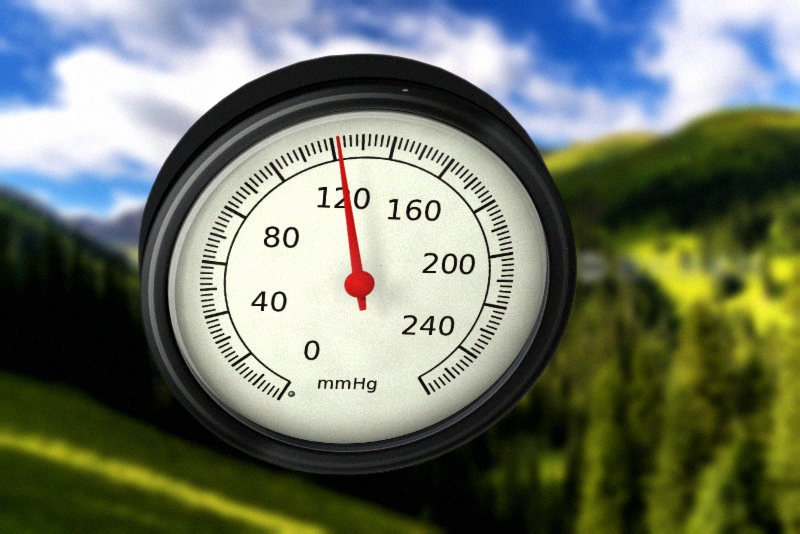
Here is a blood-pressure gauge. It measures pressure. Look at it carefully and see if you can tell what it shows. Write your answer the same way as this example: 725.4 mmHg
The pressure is 122 mmHg
